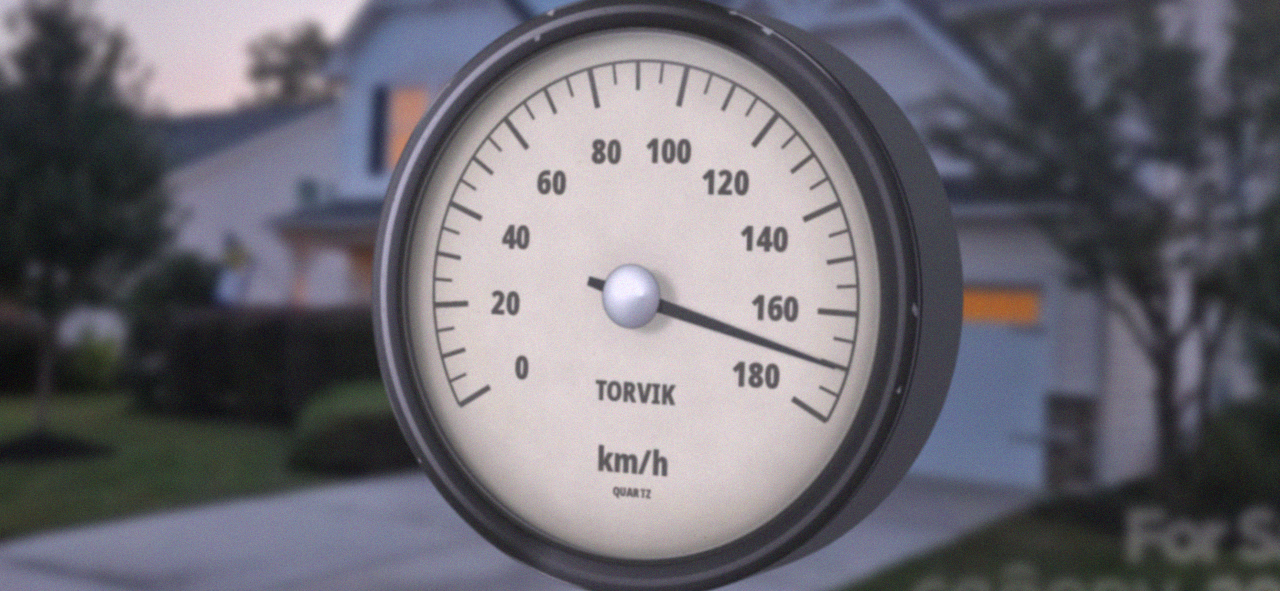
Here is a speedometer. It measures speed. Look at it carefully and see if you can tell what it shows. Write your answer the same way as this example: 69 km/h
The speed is 170 km/h
